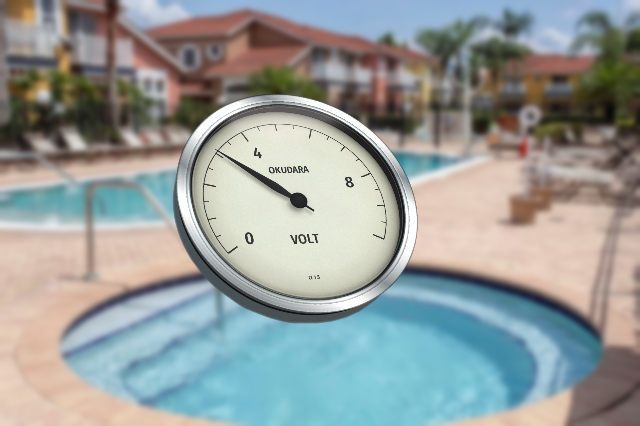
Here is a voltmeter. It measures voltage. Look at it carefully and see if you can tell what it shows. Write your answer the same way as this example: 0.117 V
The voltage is 3 V
